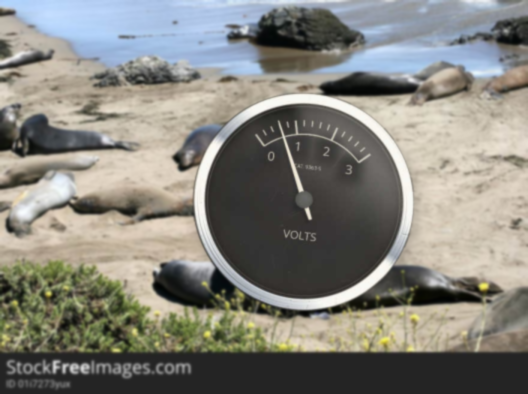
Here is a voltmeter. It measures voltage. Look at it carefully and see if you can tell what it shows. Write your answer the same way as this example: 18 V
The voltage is 0.6 V
